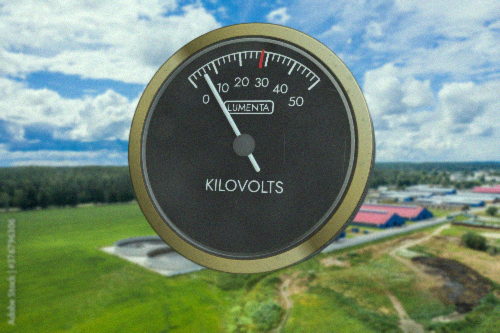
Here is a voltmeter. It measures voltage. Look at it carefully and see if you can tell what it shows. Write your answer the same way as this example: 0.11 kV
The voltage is 6 kV
